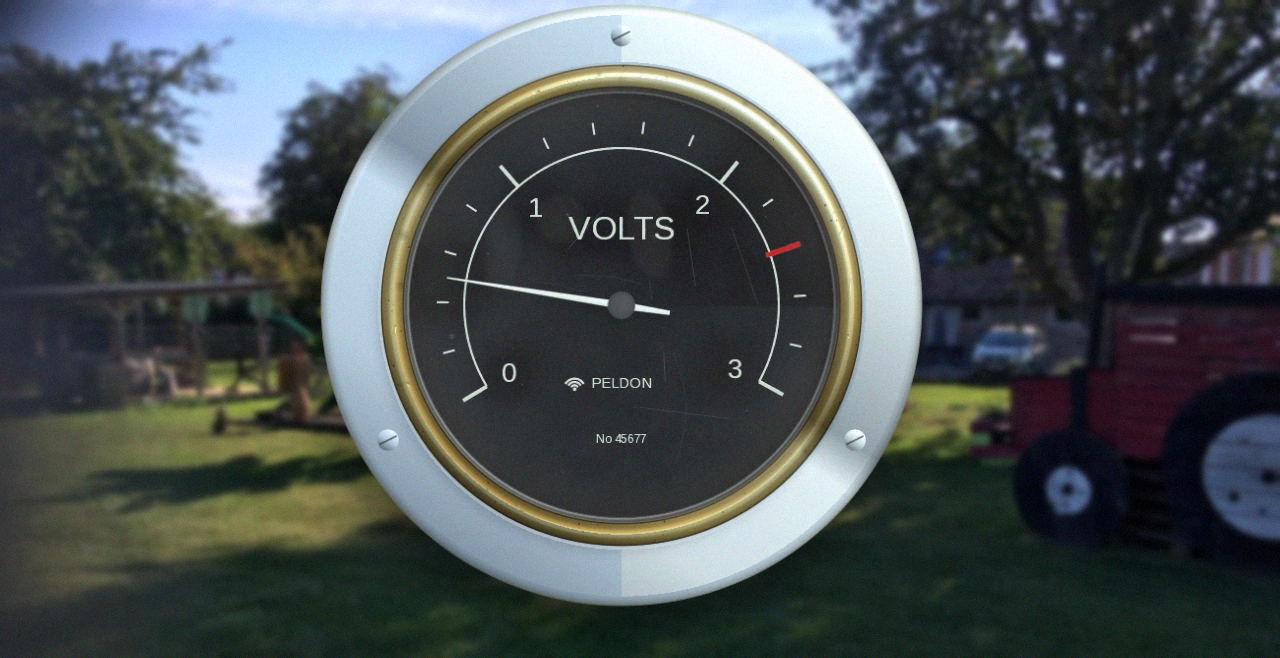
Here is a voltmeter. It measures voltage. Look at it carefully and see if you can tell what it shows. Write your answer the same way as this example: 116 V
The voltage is 0.5 V
